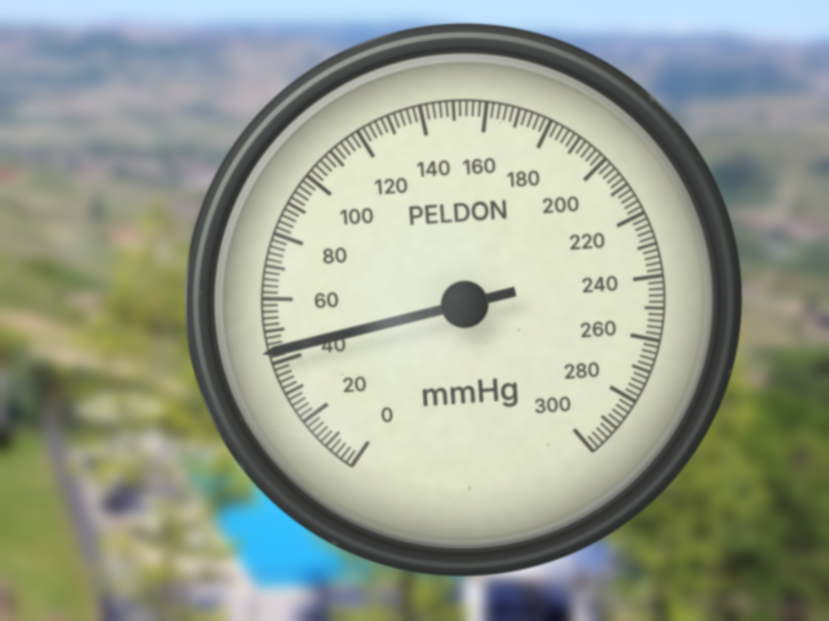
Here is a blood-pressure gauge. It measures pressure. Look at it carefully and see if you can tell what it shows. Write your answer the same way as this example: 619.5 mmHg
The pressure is 44 mmHg
